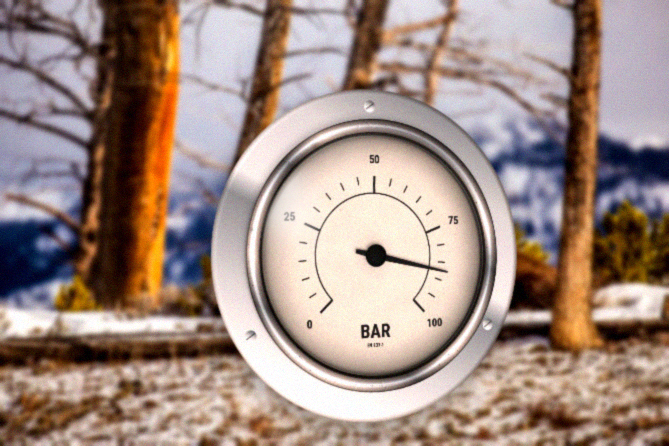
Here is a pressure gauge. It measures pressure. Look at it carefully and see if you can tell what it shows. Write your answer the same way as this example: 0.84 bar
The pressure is 87.5 bar
